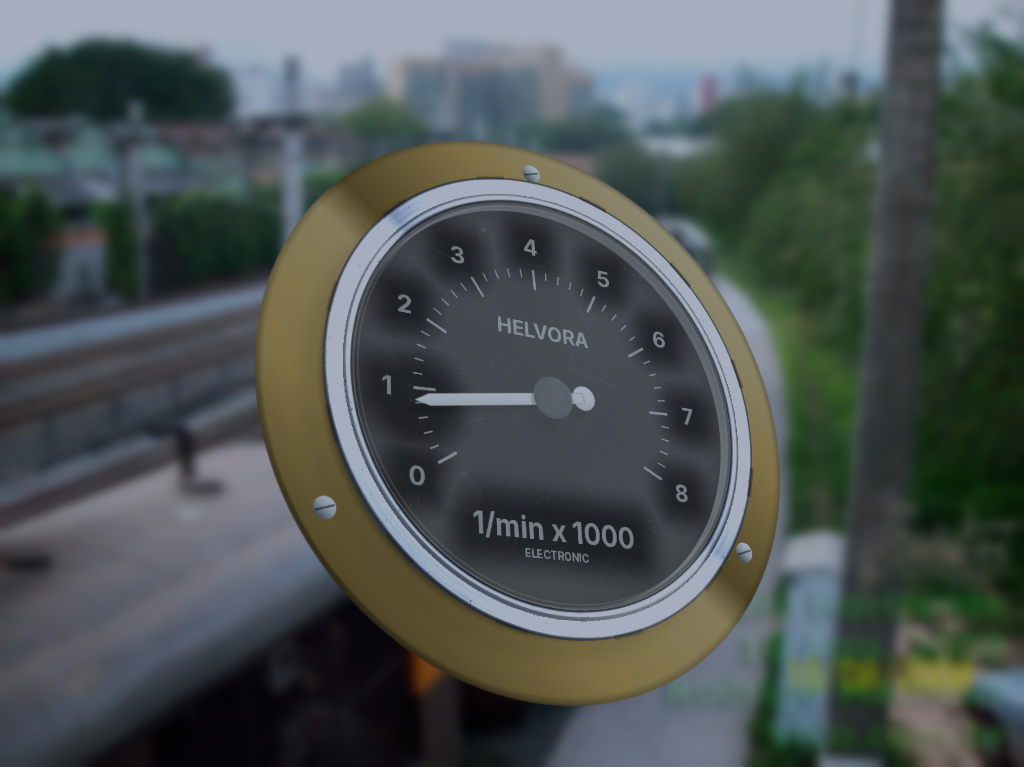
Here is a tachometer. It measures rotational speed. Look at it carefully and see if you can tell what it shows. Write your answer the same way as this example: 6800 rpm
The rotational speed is 800 rpm
